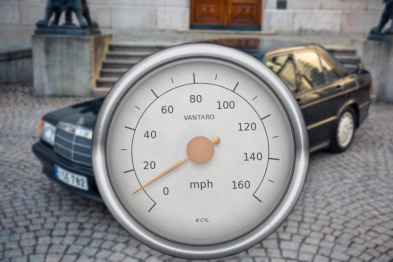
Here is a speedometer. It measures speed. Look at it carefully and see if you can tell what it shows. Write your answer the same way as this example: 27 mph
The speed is 10 mph
